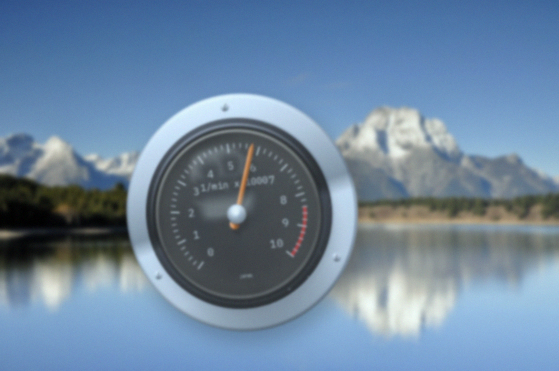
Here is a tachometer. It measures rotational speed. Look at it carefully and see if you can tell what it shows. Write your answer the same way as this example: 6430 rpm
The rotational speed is 5800 rpm
